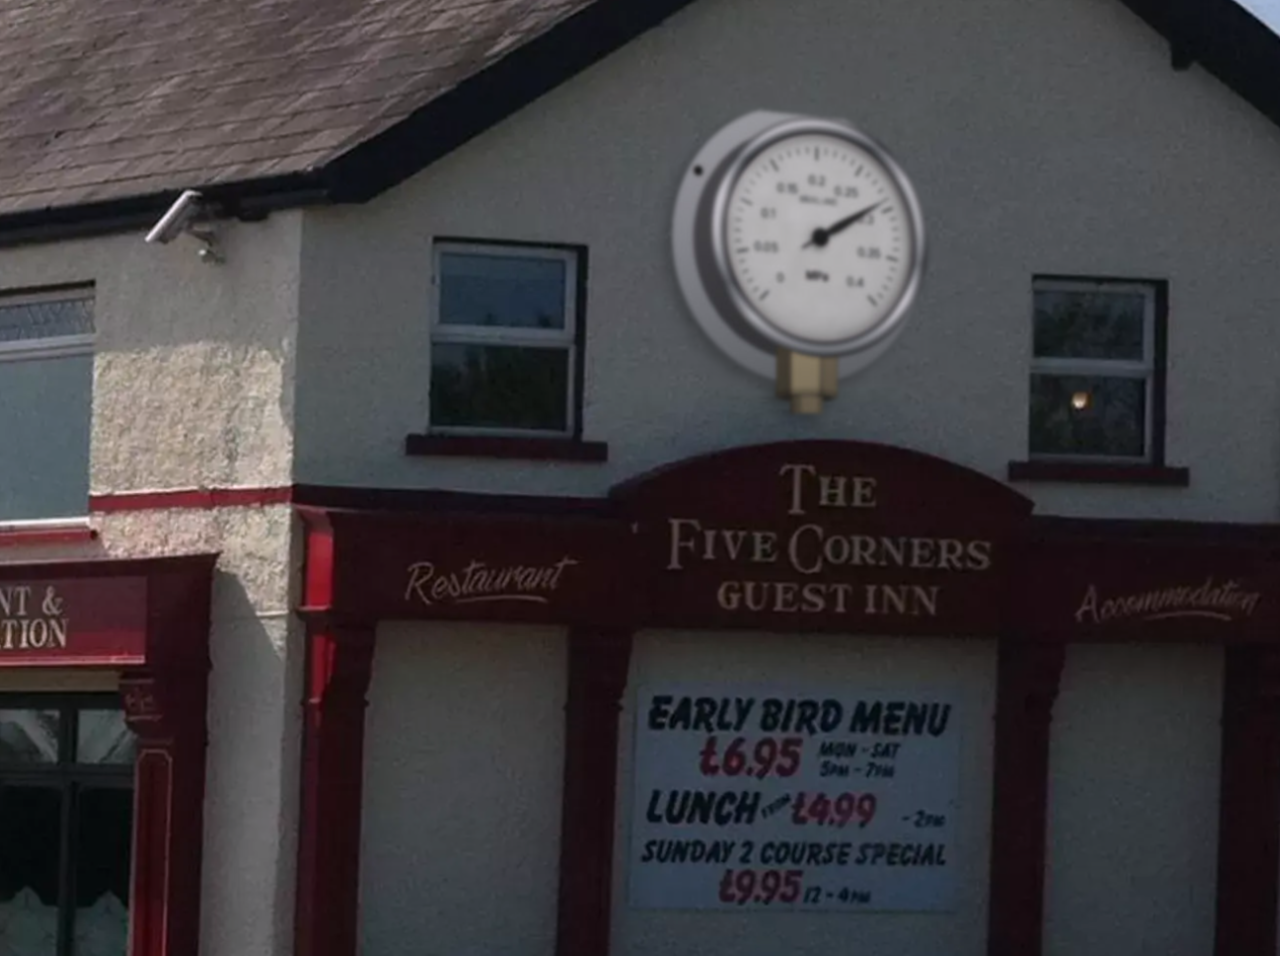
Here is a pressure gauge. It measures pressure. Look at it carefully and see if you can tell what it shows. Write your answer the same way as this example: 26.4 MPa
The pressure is 0.29 MPa
